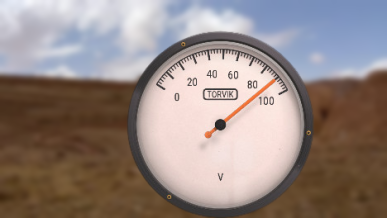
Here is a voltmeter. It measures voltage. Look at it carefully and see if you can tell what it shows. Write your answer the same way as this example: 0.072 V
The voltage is 90 V
